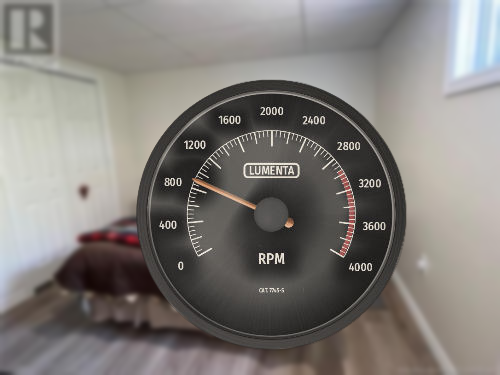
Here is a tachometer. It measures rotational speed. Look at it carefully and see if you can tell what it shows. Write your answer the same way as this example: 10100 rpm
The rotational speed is 900 rpm
